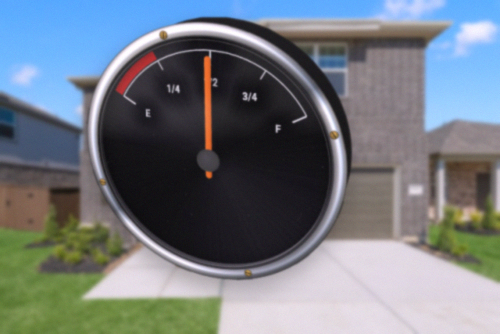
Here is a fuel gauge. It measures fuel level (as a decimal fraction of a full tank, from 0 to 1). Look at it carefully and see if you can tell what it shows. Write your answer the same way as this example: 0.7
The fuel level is 0.5
